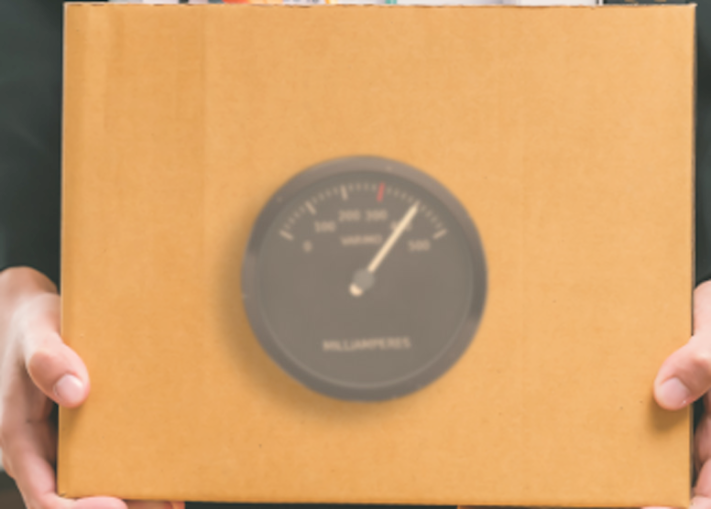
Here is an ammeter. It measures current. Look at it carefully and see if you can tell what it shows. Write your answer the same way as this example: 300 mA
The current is 400 mA
